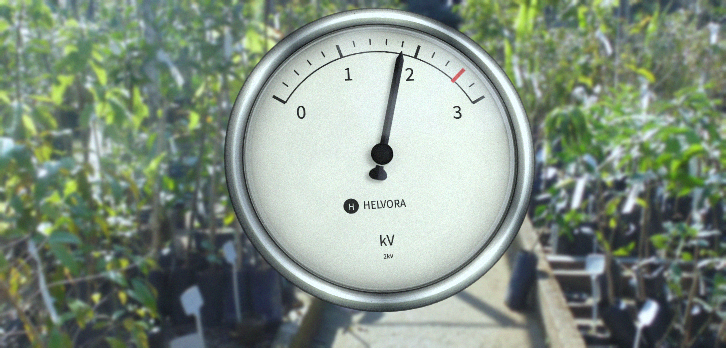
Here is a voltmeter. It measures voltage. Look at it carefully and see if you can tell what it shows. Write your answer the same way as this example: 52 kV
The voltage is 1.8 kV
